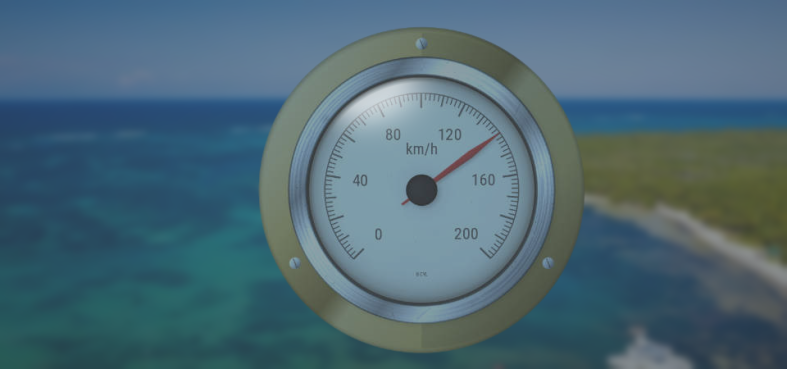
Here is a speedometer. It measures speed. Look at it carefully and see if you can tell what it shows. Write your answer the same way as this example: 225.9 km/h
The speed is 140 km/h
